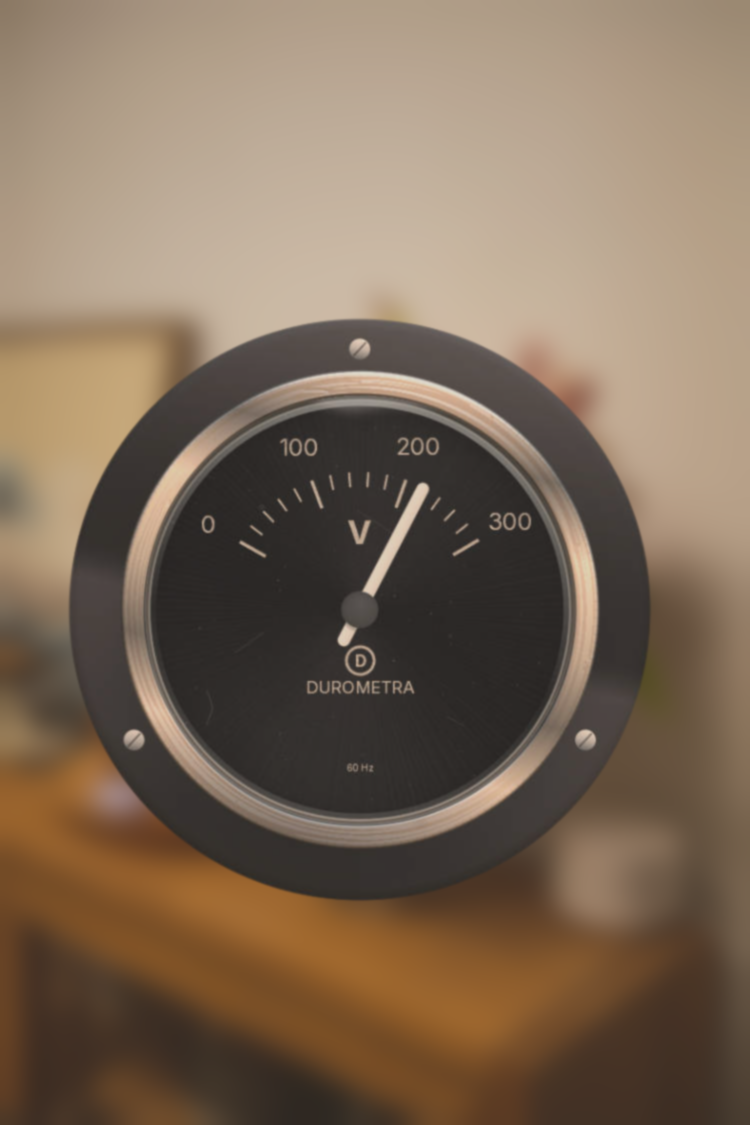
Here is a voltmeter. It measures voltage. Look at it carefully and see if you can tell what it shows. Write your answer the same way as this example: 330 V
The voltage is 220 V
